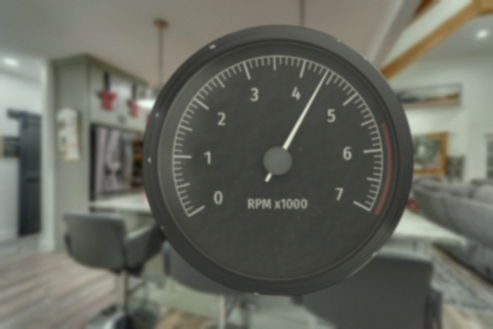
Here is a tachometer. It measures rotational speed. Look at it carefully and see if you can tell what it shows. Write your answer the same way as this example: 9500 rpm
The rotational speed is 4400 rpm
